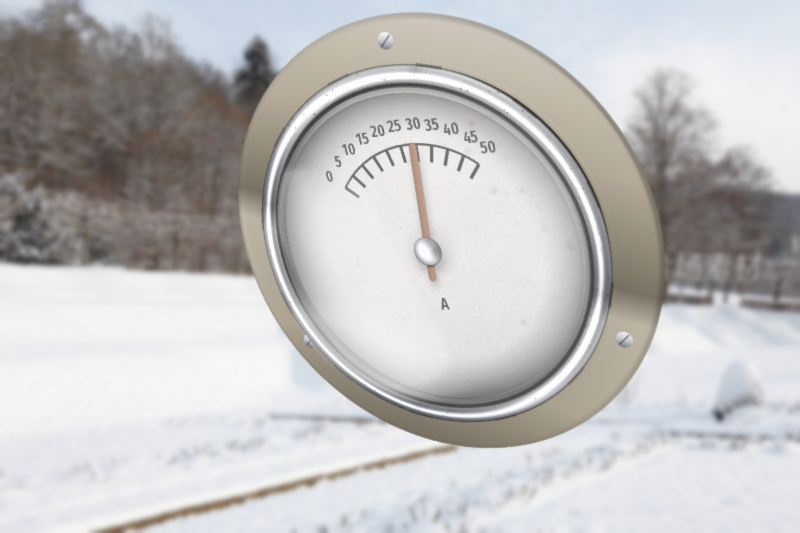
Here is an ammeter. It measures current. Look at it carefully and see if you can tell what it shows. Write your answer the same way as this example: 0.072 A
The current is 30 A
